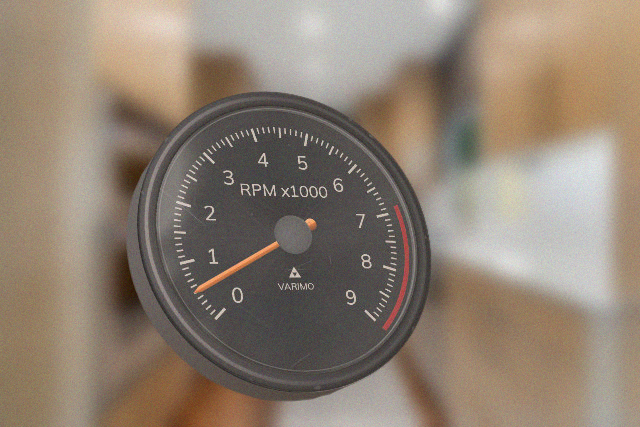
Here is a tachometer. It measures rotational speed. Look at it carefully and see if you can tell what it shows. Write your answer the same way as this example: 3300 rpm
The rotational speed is 500 rpm
